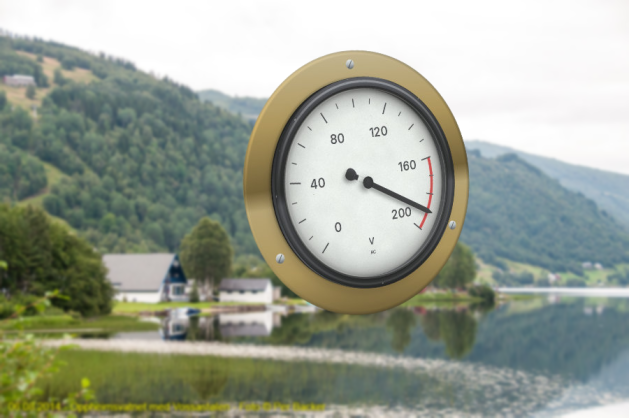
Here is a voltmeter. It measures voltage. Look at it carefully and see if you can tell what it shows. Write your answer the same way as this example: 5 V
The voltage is 190 V
